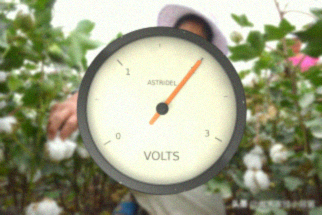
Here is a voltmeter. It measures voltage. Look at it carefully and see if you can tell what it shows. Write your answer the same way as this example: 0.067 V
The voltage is 2 V
